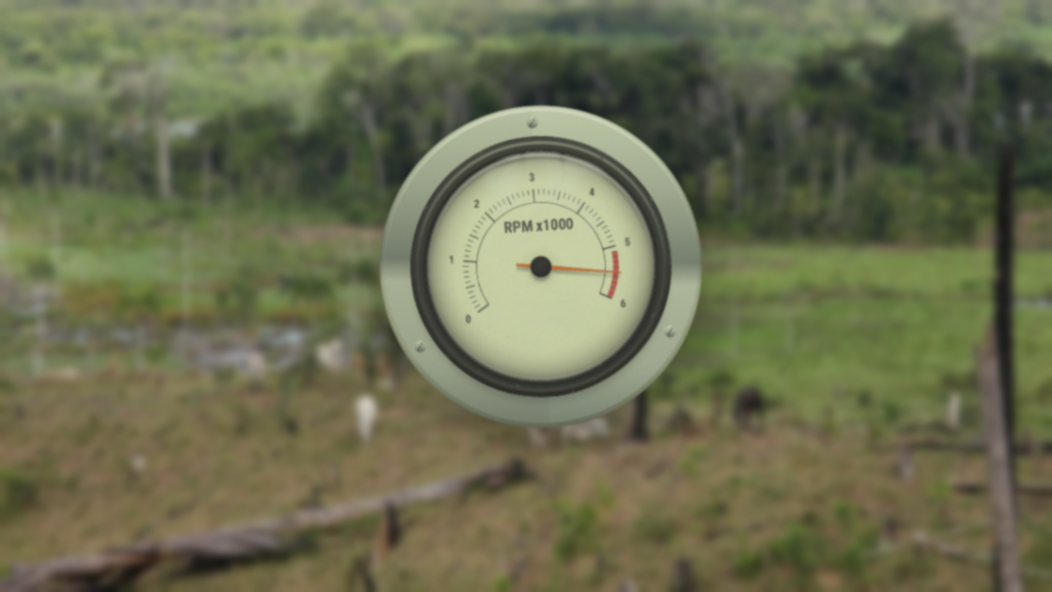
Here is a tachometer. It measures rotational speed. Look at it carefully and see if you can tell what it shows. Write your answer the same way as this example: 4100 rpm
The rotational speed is 5500 rpm
